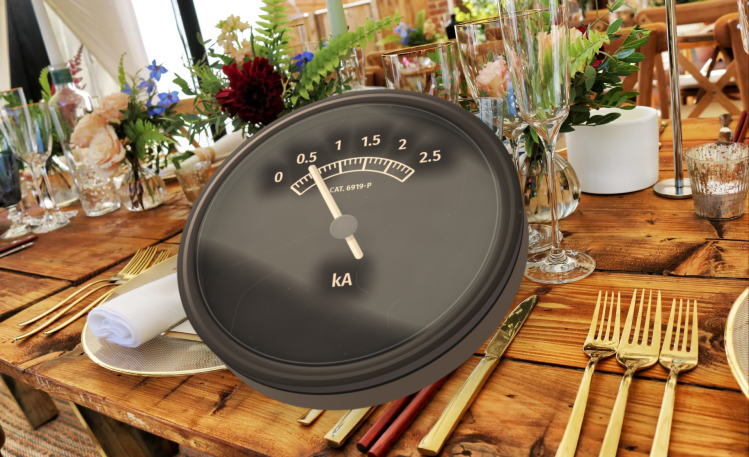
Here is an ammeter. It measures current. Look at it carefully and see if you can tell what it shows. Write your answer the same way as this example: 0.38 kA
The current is 0.5 kA
